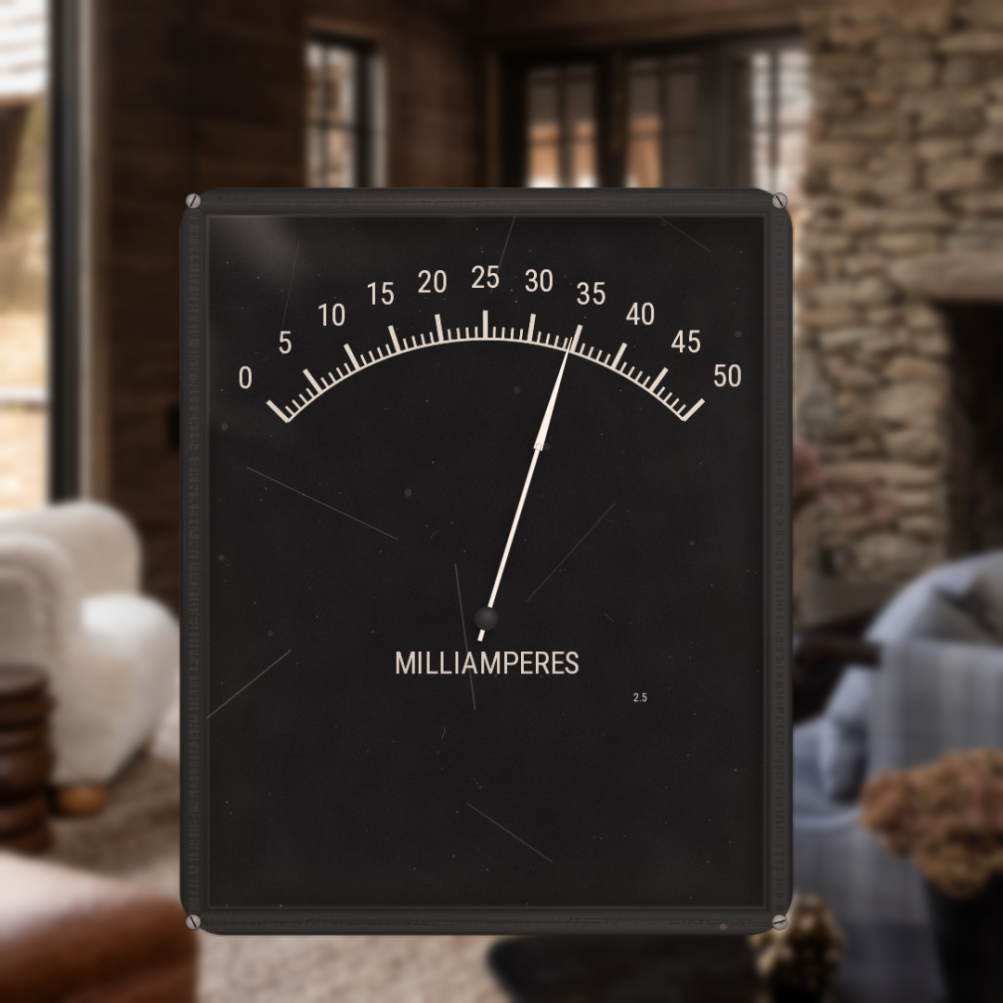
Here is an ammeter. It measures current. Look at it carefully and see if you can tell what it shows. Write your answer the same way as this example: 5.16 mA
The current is 34.5 mA
